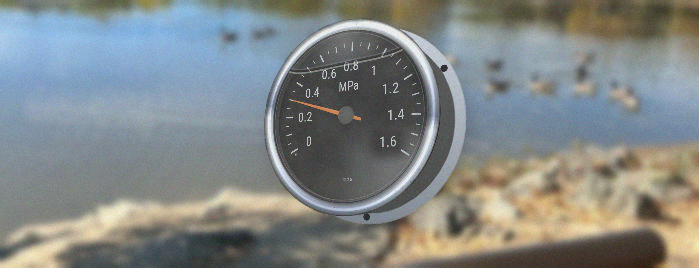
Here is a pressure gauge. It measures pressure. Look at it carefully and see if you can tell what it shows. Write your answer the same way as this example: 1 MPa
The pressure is 0.3 MPa
